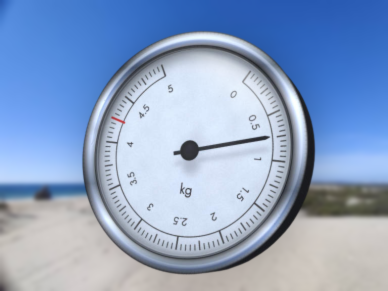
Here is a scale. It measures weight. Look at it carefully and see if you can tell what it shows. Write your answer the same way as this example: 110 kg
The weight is 0.75 kg
